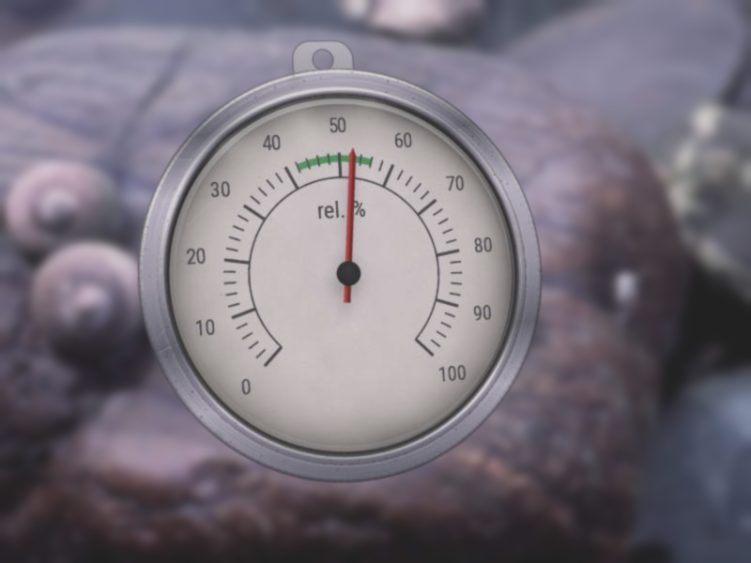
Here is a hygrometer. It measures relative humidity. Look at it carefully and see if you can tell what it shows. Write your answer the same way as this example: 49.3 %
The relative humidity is 52 %
